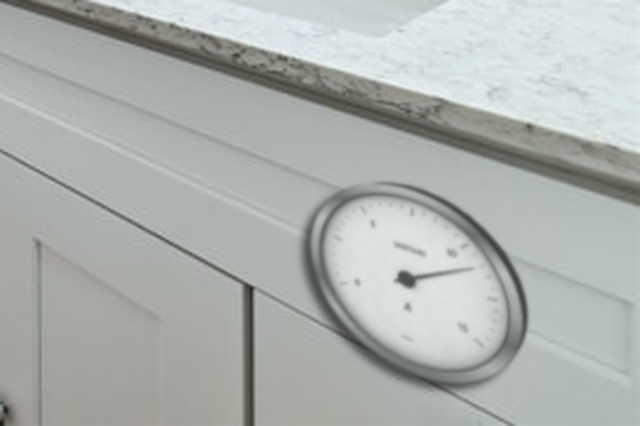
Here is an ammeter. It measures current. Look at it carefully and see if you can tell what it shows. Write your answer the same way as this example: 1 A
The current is 11 A
